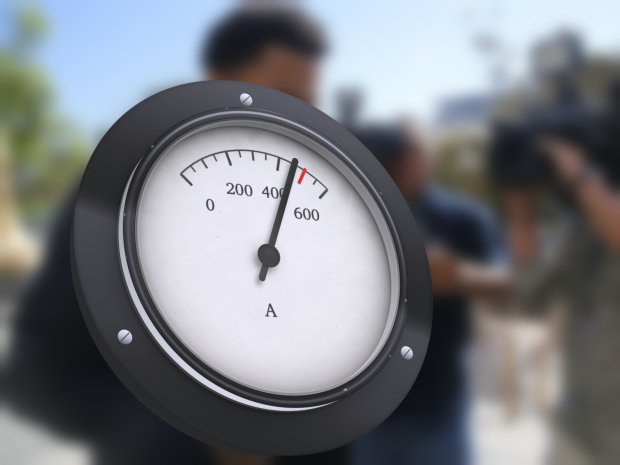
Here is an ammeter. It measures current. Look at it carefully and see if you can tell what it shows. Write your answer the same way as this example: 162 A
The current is 450 A
